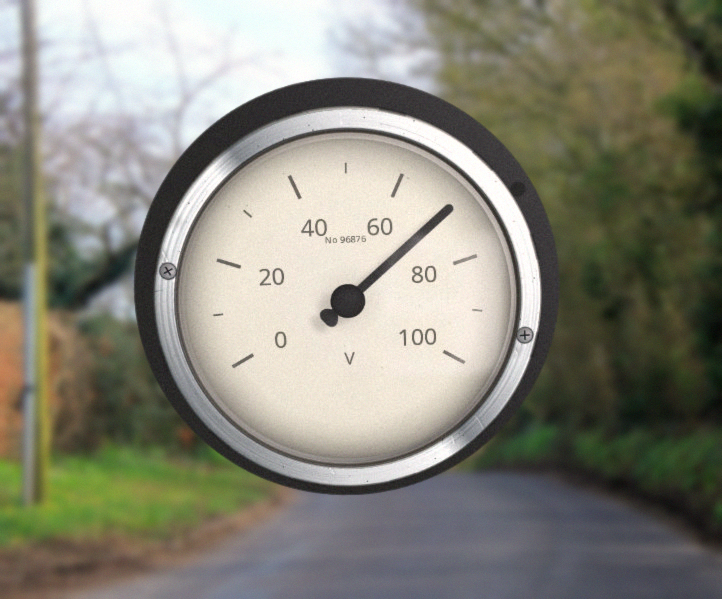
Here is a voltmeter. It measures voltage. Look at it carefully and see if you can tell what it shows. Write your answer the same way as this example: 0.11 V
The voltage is 70 V
